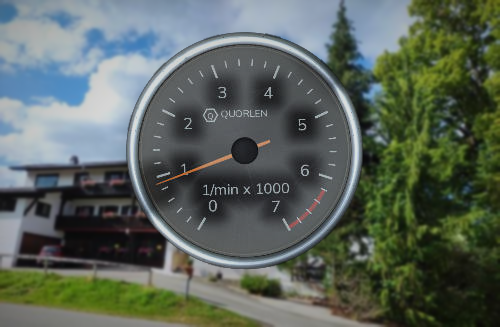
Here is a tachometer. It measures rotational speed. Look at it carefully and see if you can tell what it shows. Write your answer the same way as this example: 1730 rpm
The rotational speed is 900 rpm
